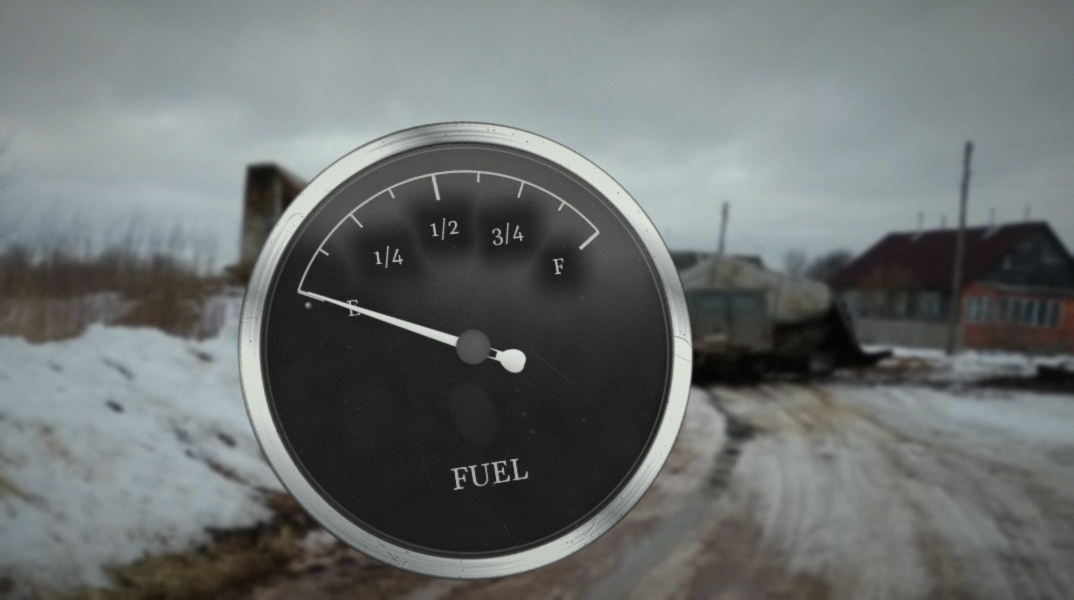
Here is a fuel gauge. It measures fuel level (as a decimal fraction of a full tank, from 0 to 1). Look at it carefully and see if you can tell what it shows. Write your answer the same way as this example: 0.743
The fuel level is 0
